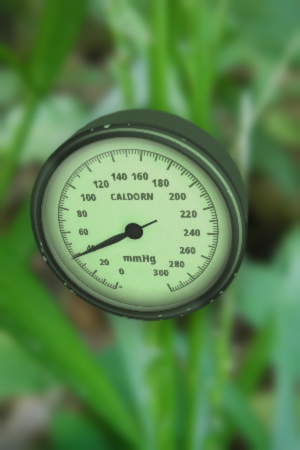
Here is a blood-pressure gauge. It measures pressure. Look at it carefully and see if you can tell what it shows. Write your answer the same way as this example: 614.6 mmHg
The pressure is 40 mmHg
